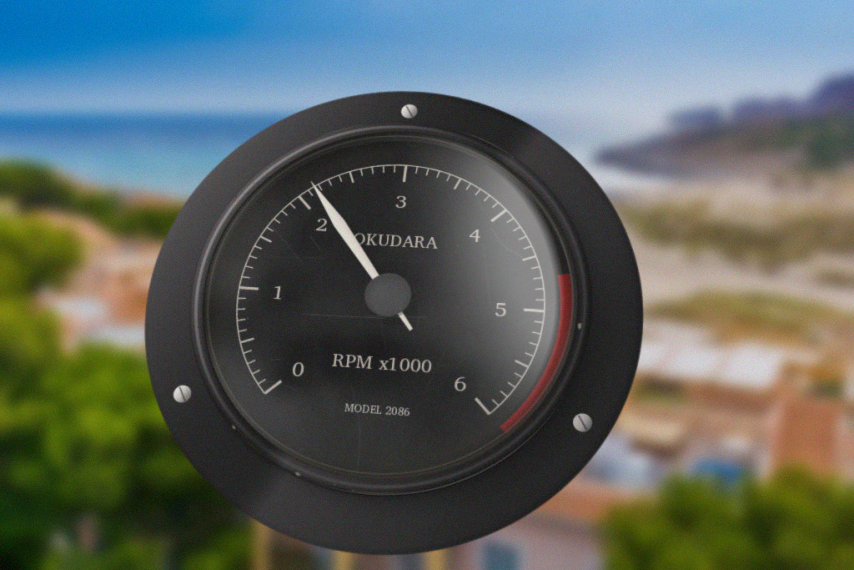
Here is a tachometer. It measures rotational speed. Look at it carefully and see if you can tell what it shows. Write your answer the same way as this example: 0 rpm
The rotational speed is 2150 rpm
